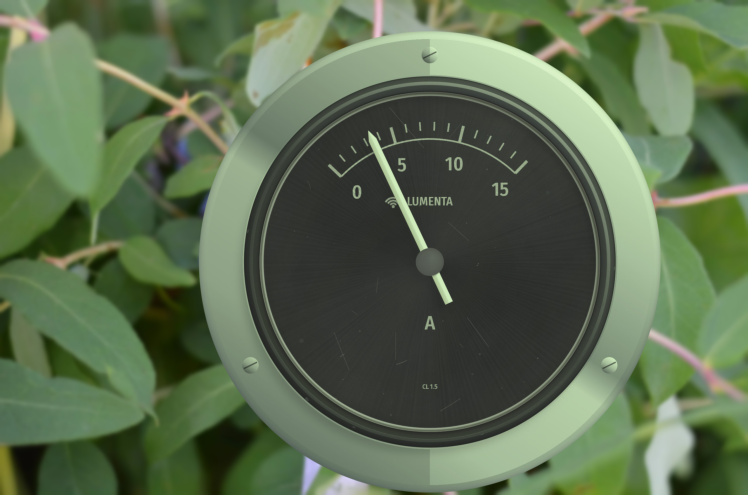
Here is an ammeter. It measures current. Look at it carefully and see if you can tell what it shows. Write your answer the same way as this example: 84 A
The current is 3.5 A
